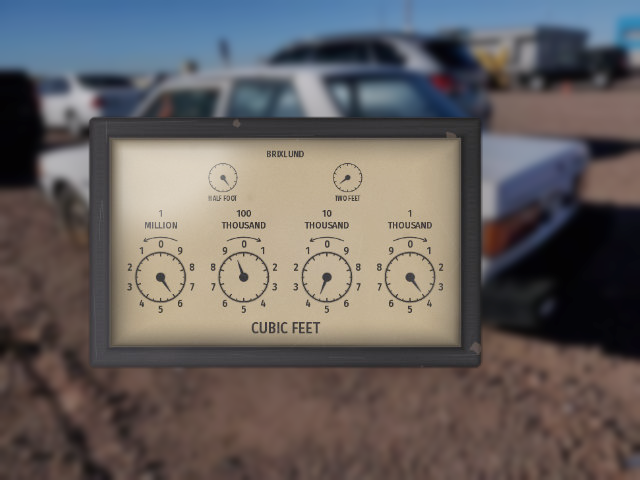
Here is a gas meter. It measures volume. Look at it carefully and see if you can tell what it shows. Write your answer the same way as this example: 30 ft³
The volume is 594400 ft³
